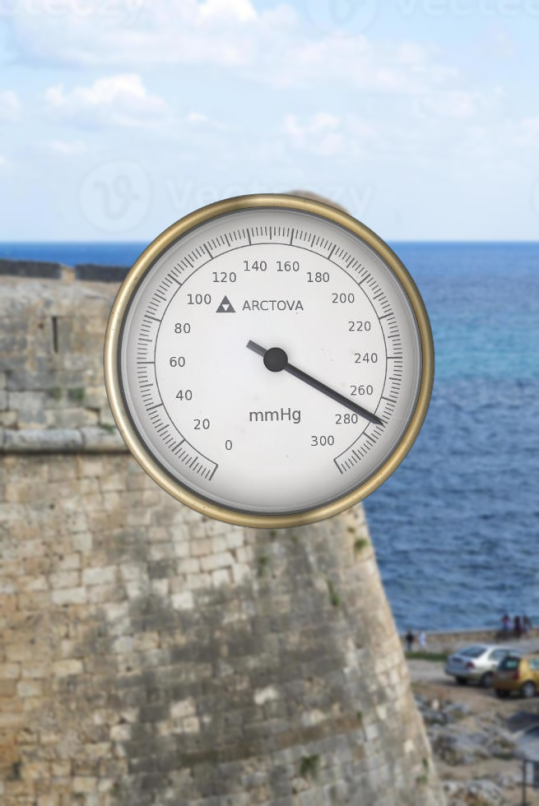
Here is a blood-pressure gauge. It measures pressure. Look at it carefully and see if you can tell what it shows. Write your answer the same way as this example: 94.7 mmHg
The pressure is 272 mmHg
